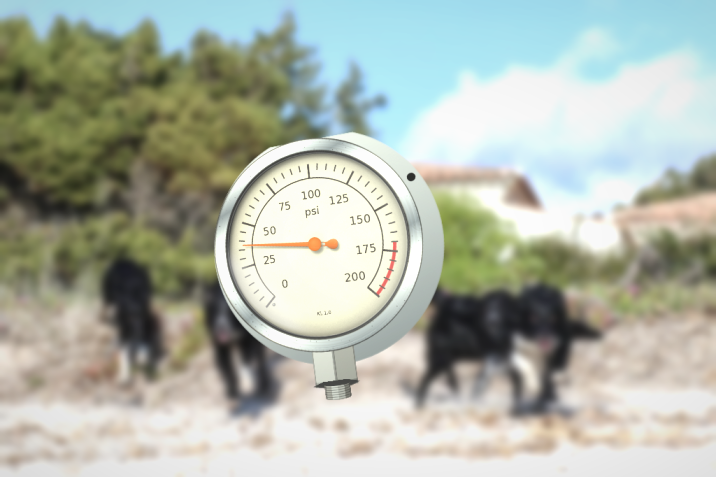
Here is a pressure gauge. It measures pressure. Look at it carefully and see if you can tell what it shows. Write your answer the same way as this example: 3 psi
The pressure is 37.5 psi
